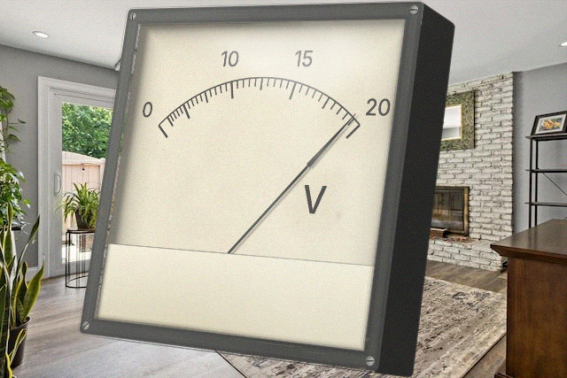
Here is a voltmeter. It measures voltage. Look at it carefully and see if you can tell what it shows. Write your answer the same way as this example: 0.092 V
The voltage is 19.5 V
